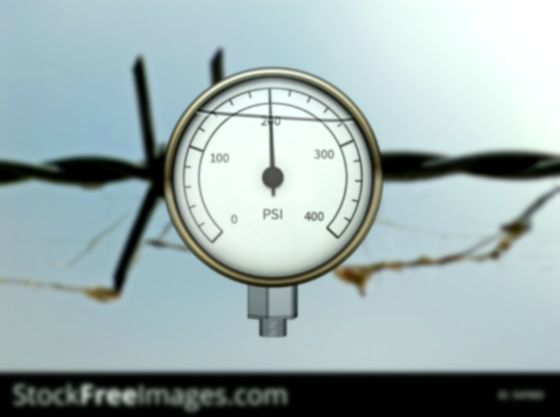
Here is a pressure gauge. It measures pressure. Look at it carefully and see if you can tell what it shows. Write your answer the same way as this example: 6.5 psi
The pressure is 200 psi
